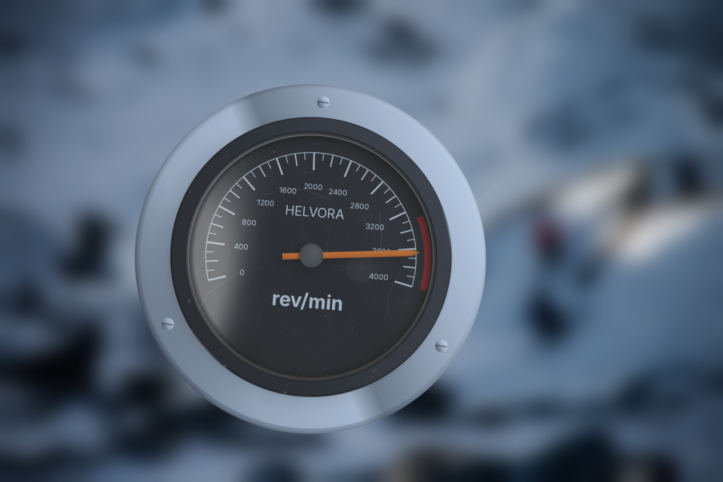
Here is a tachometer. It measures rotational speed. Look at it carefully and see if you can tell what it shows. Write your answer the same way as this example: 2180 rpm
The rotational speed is 3650 rpm
